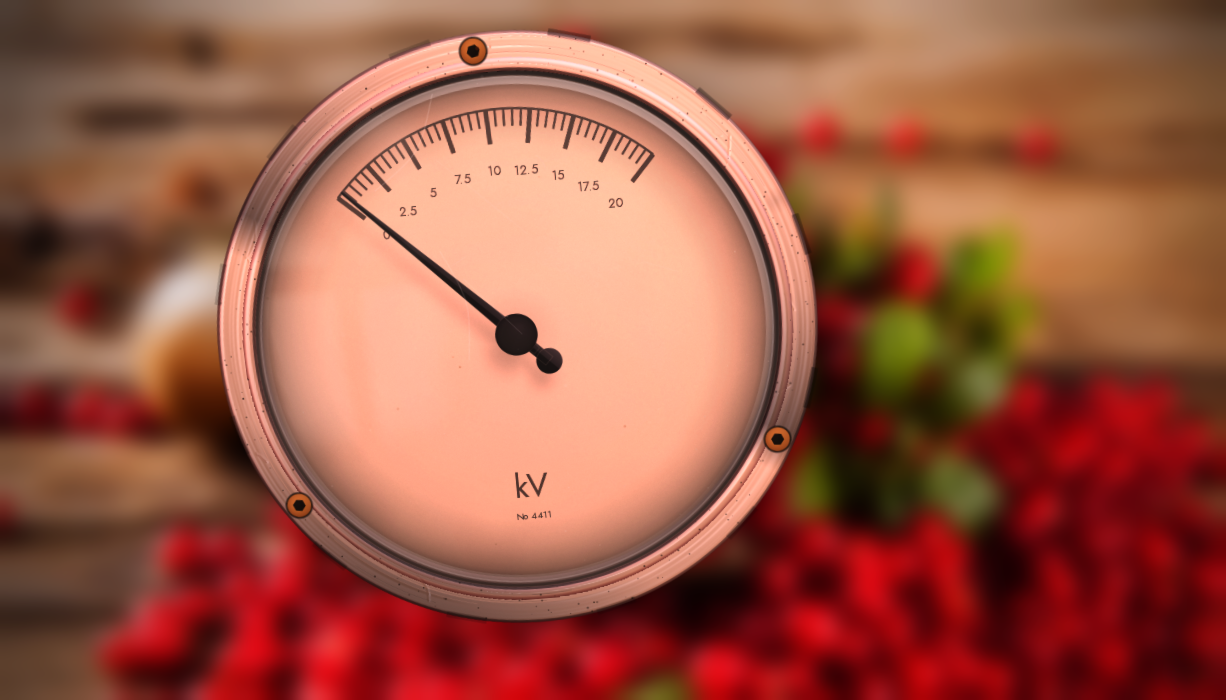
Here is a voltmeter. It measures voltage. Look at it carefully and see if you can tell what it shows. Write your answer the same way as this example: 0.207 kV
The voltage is 0.5 kV
